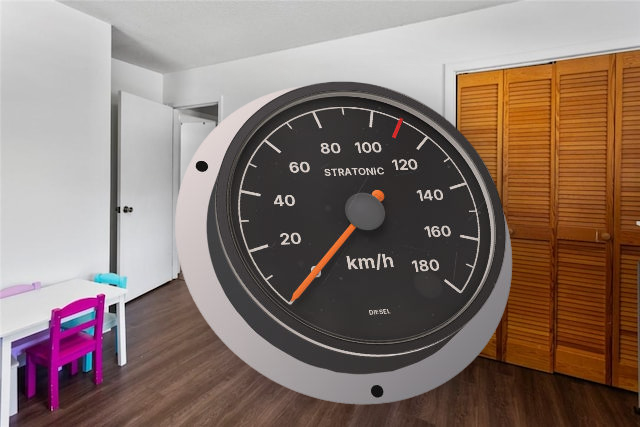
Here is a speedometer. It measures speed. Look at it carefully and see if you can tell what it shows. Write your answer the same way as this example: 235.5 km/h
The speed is 0 km/h
